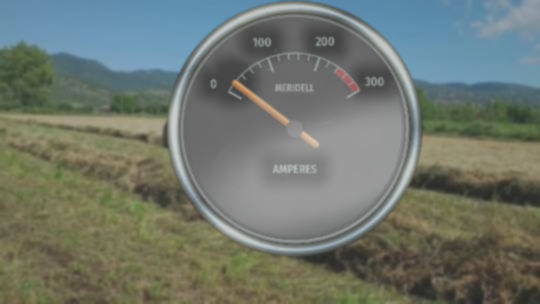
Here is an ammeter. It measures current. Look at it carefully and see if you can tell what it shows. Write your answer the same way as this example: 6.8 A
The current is 20 A
